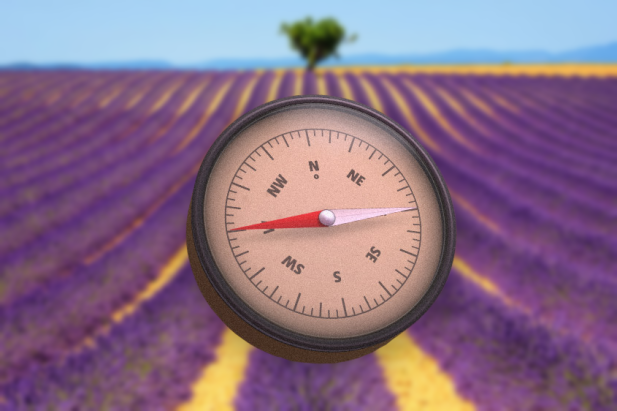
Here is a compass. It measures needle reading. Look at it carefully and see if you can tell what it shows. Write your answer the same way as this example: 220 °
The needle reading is 270 °
